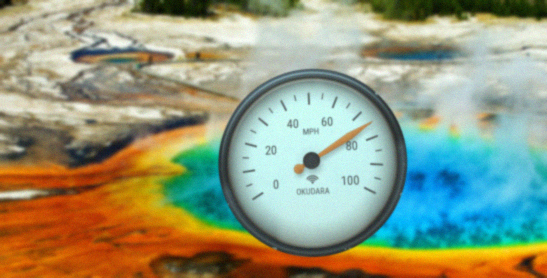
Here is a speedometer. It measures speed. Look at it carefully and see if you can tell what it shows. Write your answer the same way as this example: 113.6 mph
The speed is 75 mph
